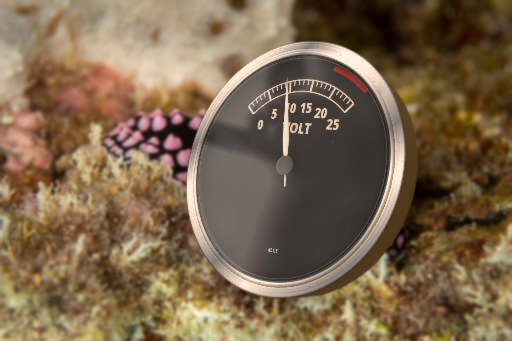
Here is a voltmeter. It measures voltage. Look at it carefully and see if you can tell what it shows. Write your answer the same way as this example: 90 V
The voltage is 10 V
